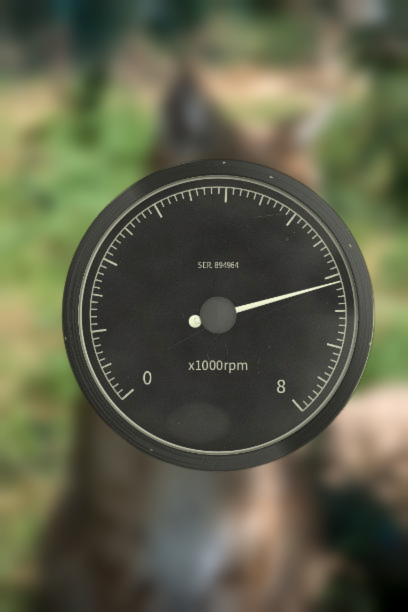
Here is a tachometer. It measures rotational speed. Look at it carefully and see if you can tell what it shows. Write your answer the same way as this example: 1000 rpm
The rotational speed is 6100 rpm
